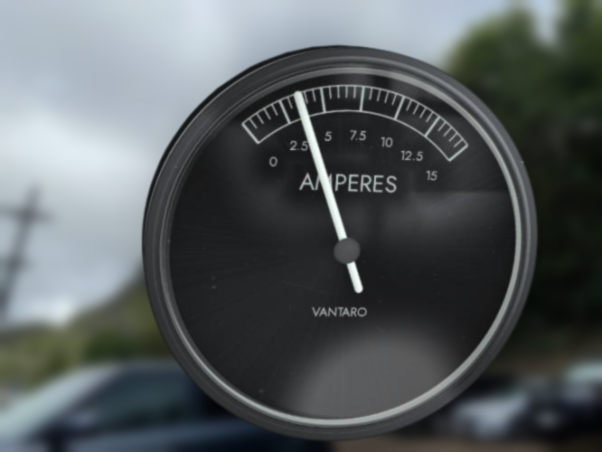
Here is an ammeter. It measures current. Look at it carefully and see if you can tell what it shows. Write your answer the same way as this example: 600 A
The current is 3.5 A
